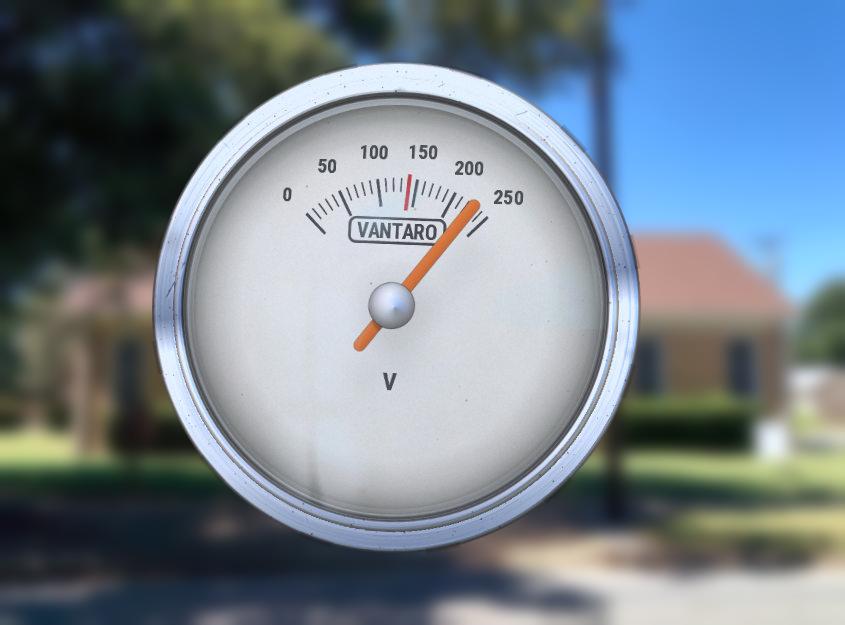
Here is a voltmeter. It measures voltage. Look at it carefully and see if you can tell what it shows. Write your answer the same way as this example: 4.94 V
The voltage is 230 V
